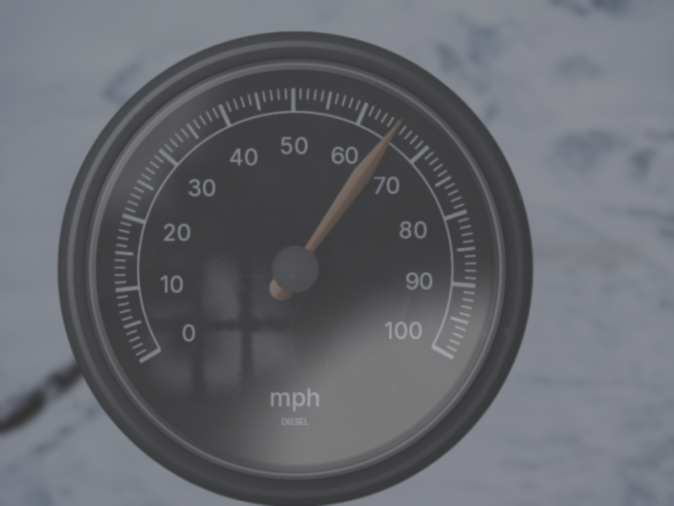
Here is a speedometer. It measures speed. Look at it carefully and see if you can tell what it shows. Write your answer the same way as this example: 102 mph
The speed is 65 mph
